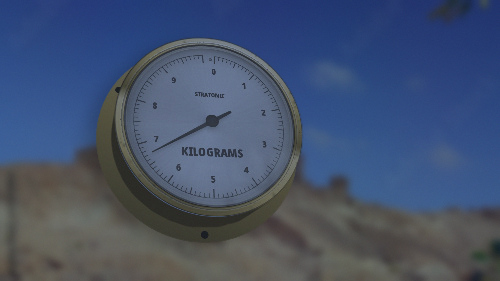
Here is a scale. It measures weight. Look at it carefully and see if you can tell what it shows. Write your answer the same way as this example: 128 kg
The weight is 6.7 kg
